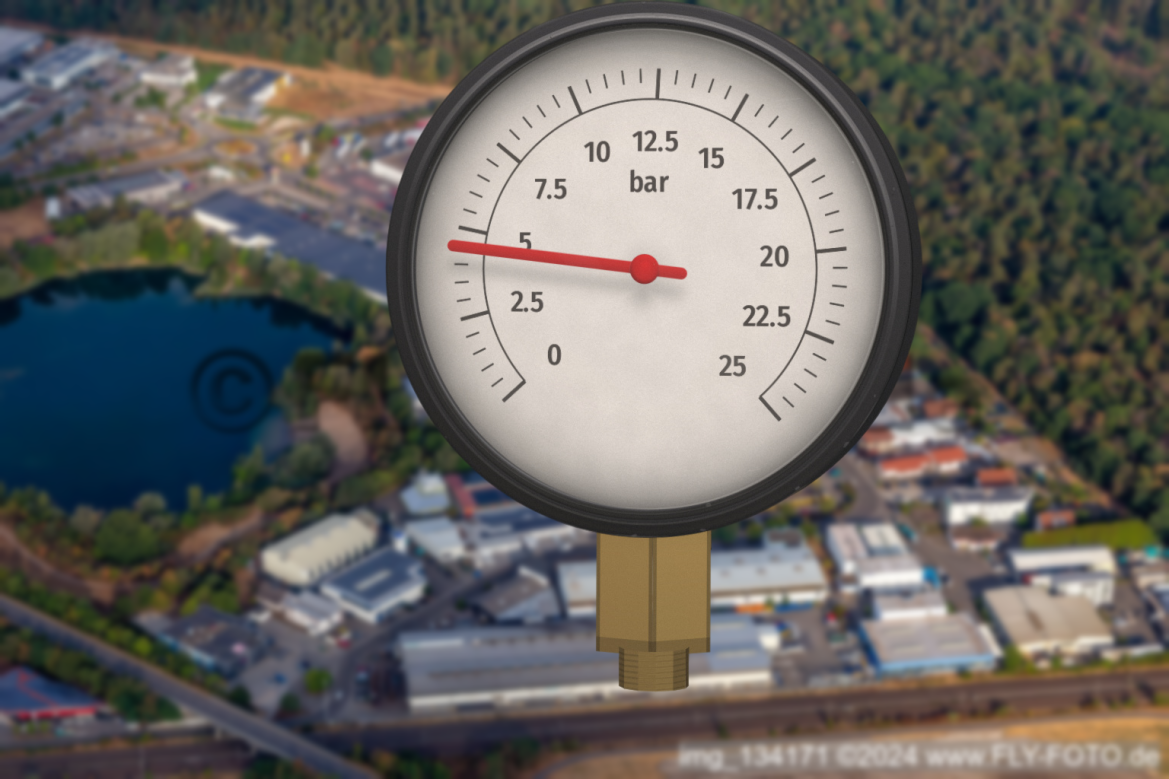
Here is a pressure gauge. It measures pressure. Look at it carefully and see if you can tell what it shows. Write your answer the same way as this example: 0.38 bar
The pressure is 4.5 bar
